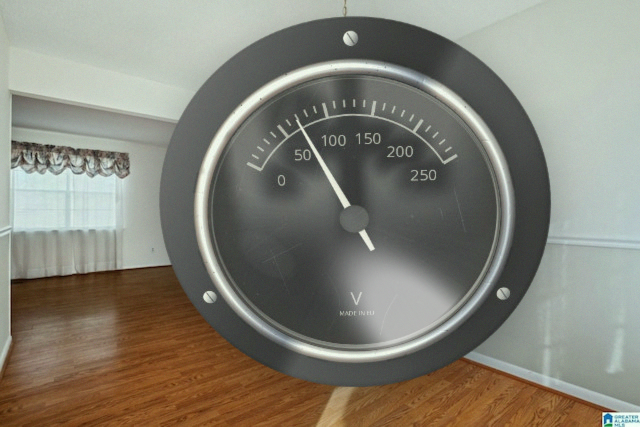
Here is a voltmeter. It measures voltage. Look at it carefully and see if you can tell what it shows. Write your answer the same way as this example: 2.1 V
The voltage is 70 V
